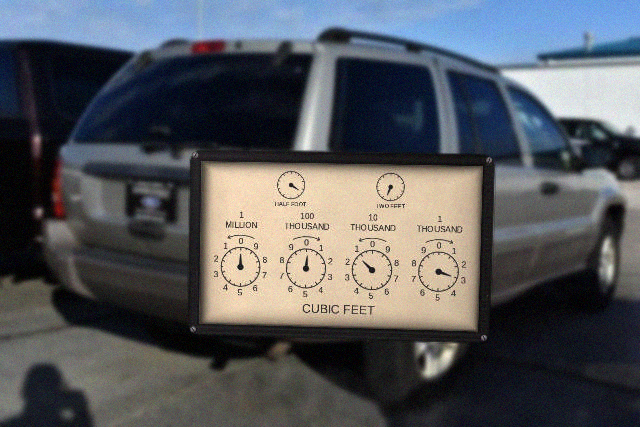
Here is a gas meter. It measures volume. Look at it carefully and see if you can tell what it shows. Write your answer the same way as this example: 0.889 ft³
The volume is 1300 ft³
